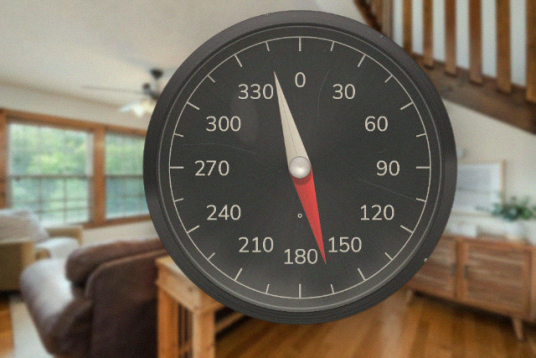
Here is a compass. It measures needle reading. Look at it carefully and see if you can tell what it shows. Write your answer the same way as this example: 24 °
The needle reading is 165 °
